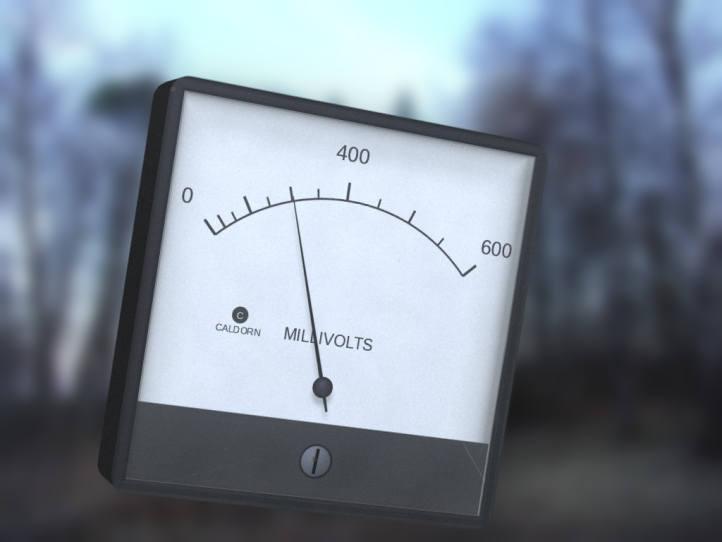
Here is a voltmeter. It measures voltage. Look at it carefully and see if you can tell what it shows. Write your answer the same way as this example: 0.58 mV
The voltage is 300 mV
